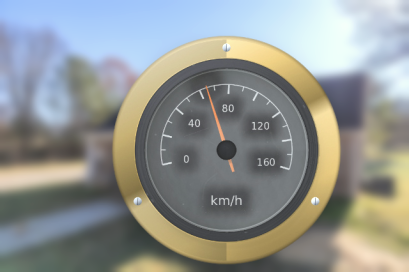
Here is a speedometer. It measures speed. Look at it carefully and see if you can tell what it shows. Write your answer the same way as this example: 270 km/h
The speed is 65 km/h
